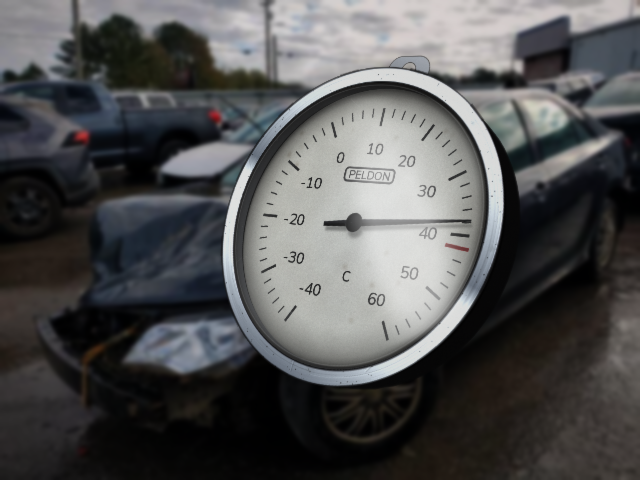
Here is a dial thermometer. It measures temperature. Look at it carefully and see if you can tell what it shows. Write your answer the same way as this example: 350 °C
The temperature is 38 °C
